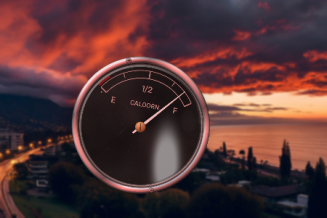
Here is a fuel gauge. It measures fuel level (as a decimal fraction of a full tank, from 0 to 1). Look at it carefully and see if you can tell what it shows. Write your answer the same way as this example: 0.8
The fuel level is 0.875
